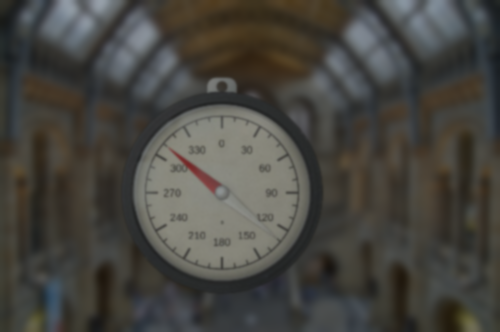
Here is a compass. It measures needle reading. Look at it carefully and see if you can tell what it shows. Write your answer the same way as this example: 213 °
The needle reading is 310 °
